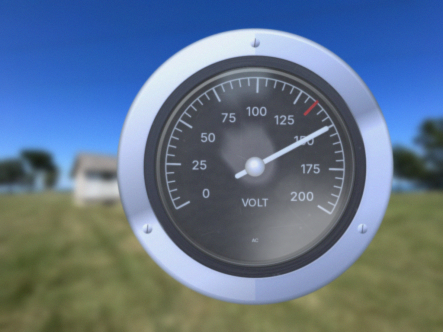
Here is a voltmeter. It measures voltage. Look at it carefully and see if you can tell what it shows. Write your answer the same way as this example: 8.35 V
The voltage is 150 V
